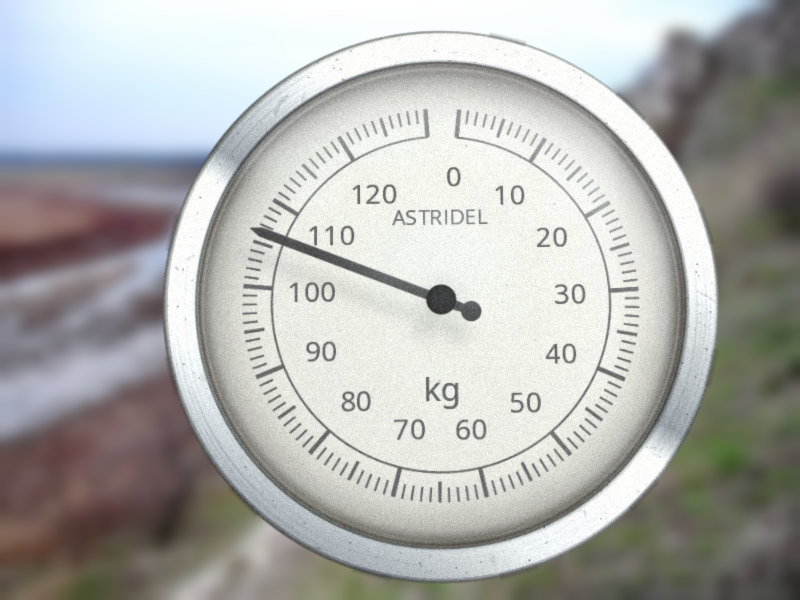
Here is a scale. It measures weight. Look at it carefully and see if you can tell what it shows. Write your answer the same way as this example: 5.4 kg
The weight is 106 kg
